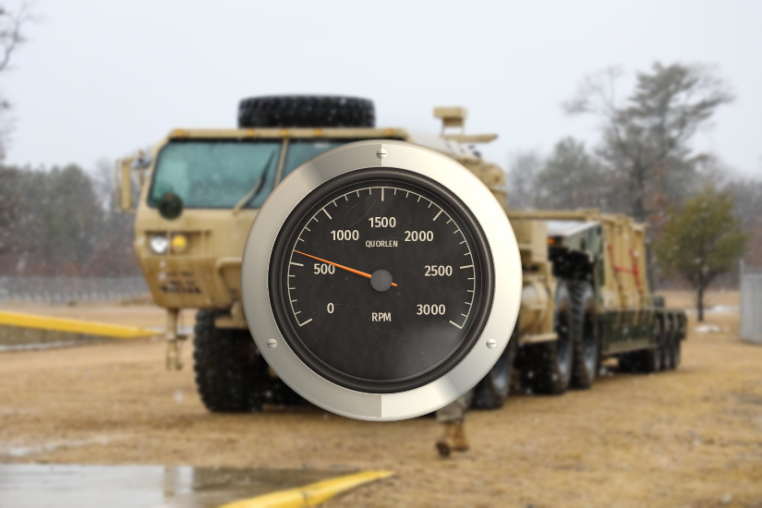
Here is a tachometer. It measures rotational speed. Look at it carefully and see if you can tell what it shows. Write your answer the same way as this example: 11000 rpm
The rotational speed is 600 rpm
